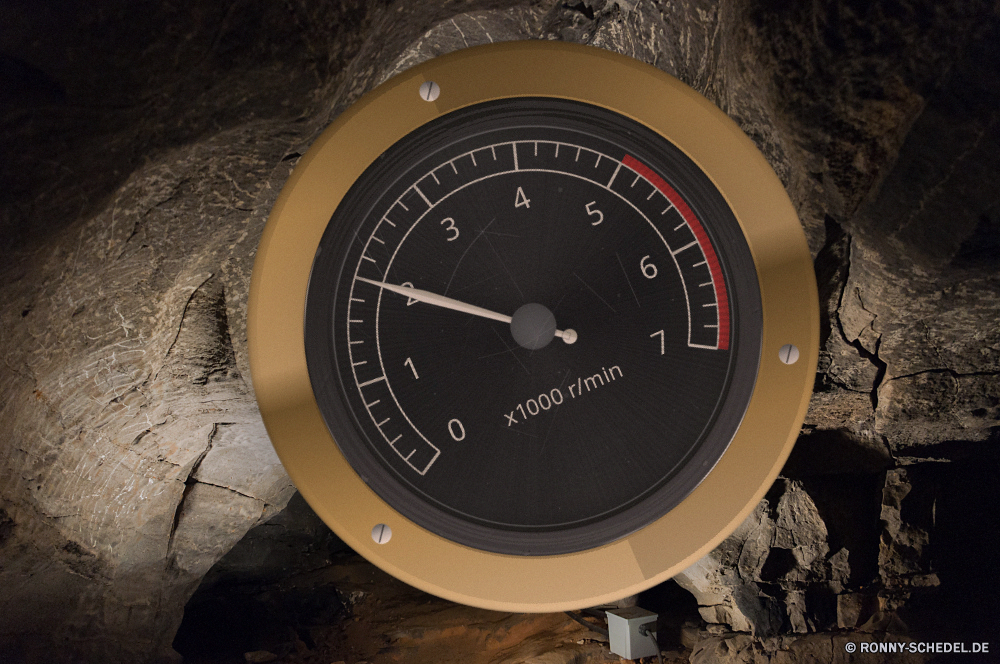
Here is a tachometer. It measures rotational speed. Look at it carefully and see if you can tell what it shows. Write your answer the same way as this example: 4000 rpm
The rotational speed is 2000 rpm
